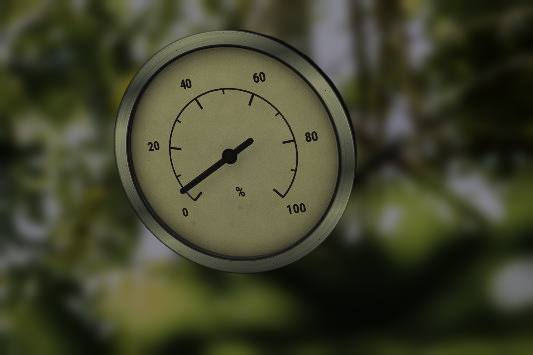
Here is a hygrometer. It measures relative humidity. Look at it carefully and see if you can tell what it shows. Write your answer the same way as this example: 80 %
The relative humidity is 5 %
